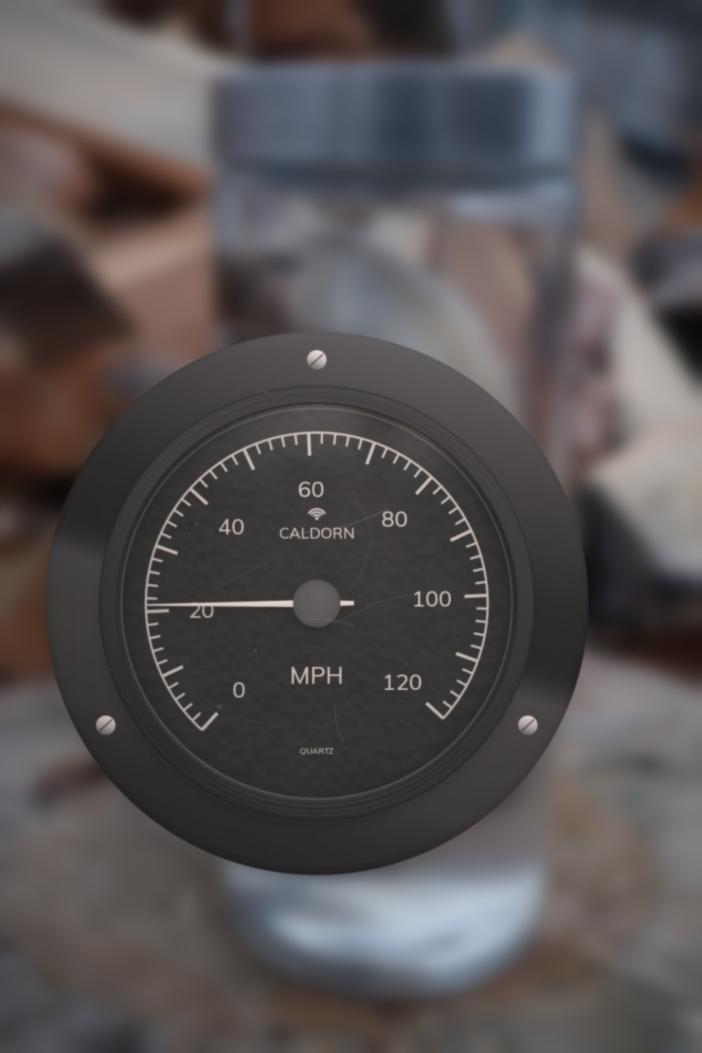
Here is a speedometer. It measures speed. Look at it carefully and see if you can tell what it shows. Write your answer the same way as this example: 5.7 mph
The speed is 21 mph
